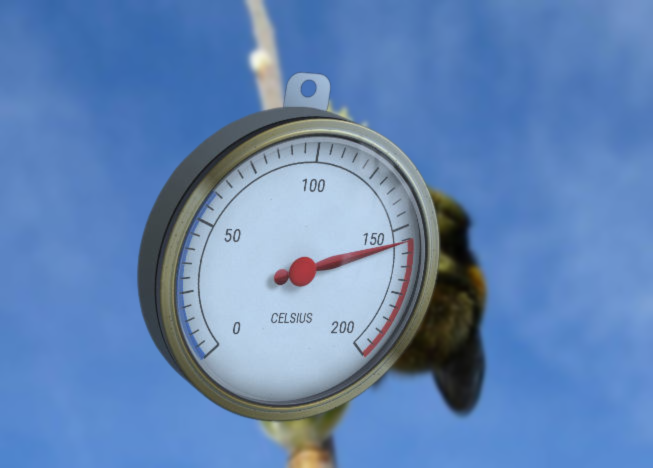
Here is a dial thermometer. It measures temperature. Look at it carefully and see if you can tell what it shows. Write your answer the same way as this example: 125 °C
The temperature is 155 °C
